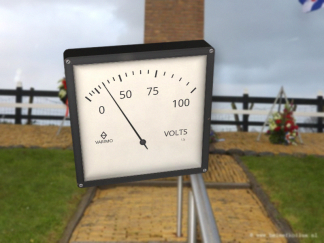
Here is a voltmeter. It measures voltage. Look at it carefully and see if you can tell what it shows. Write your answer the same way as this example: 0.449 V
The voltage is 35 V
